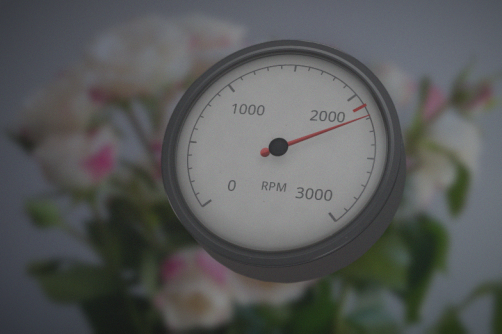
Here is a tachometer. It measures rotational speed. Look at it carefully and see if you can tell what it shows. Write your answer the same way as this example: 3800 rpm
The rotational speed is 2200 rpm
